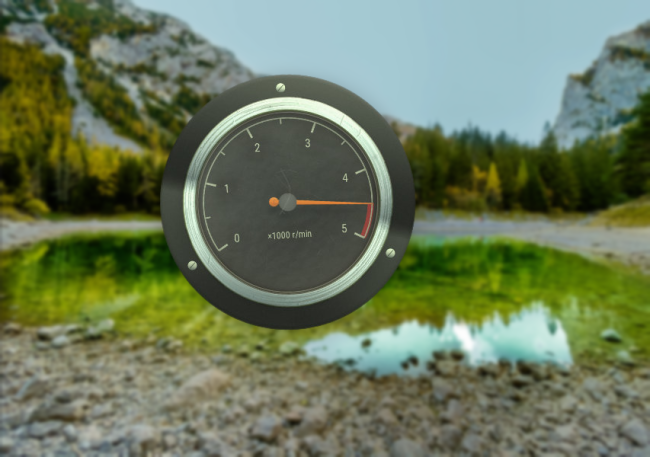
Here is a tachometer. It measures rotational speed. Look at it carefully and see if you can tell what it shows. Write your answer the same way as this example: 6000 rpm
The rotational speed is 4500 rpm
